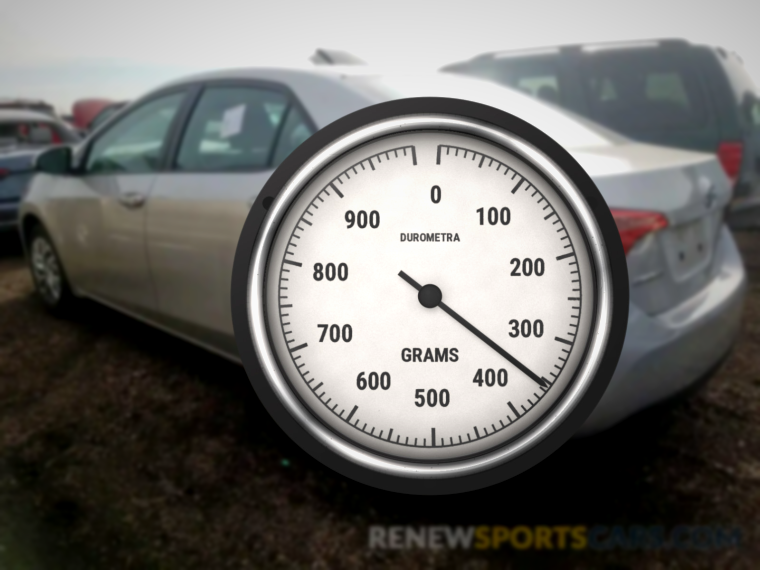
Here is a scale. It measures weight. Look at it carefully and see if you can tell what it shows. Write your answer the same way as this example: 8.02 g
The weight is 355 g
